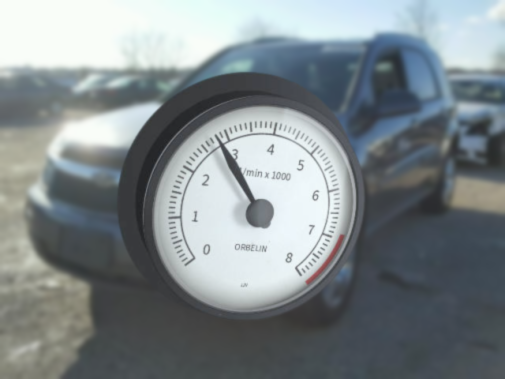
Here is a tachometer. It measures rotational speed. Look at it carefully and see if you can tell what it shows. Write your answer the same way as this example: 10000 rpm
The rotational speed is 2800 rpm
